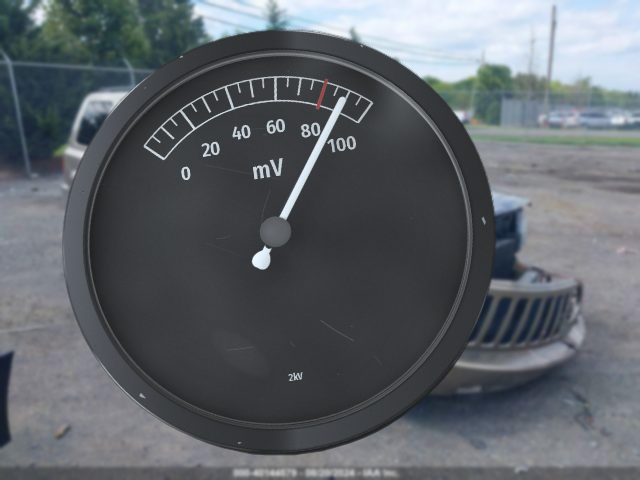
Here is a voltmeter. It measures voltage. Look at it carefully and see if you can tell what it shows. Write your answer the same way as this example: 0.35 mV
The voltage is 90 mV
